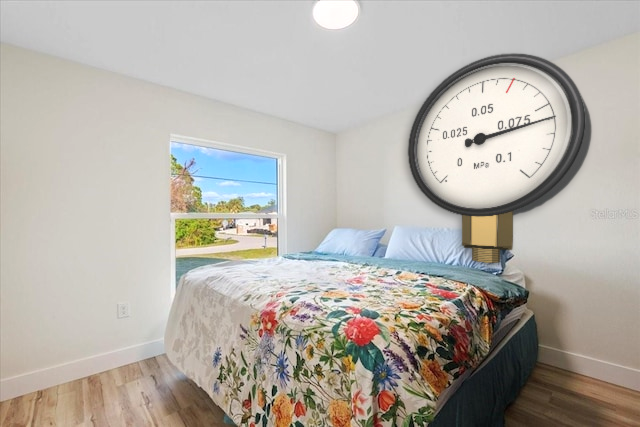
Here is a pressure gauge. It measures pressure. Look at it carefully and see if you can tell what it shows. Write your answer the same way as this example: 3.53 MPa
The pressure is 0.08 MPa
